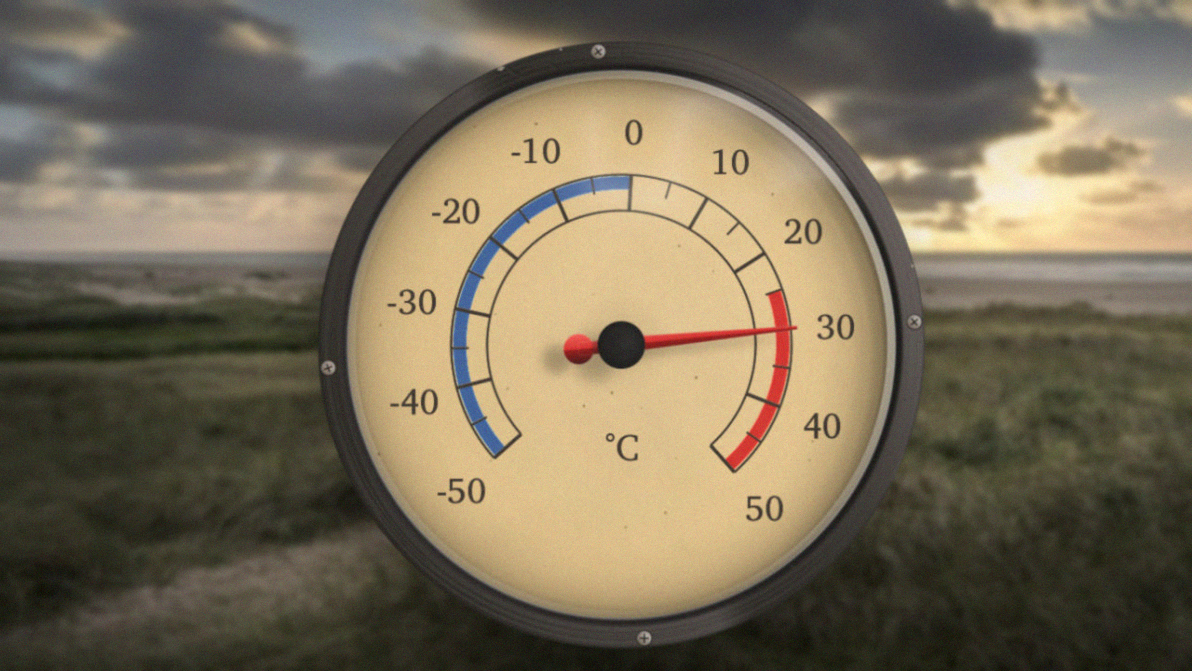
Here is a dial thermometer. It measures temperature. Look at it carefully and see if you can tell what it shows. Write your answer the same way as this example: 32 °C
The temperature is 30 °C
